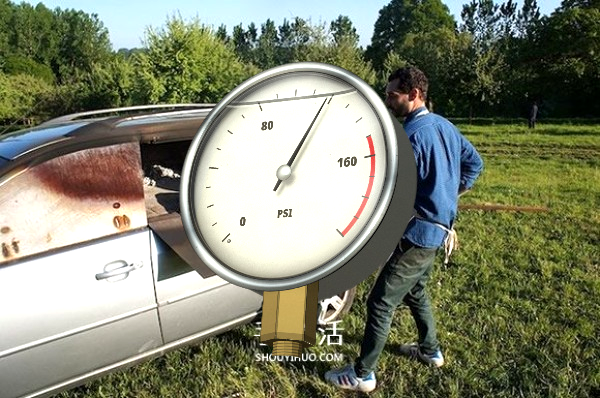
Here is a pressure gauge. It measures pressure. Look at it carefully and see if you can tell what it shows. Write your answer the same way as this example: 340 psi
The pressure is 120 psi
